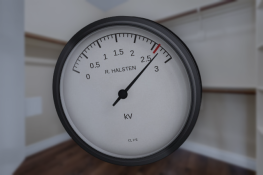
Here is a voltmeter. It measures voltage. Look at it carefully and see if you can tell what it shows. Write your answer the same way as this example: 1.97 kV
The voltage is 2.7 kV
